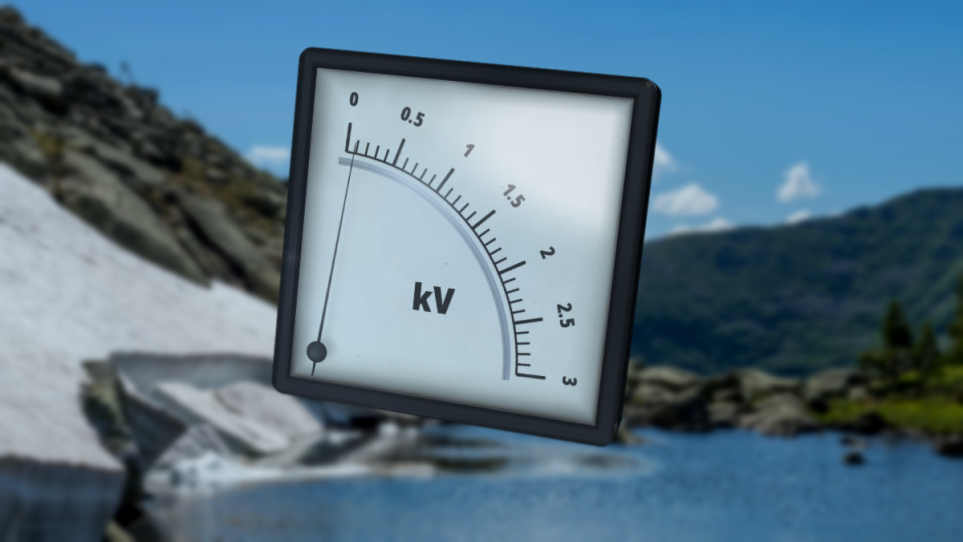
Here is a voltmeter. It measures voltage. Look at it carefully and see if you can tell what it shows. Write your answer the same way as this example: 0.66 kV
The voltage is 0.1 kV
